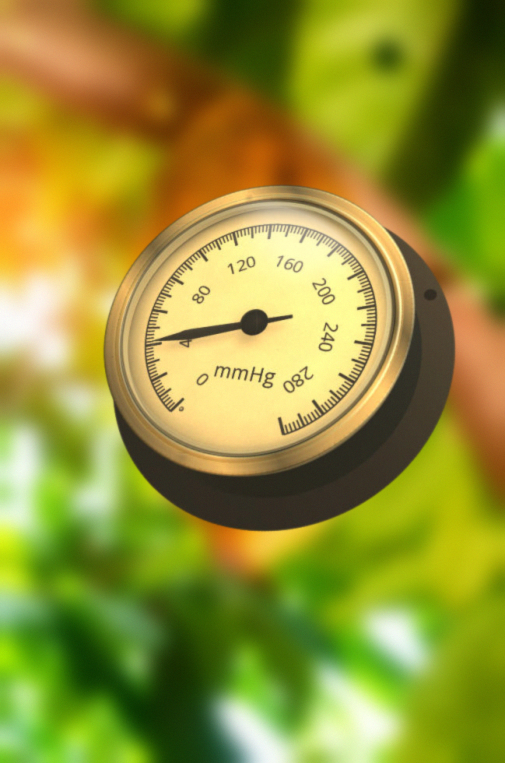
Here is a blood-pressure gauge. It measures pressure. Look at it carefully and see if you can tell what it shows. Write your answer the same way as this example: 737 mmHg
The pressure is 40 mmHg
